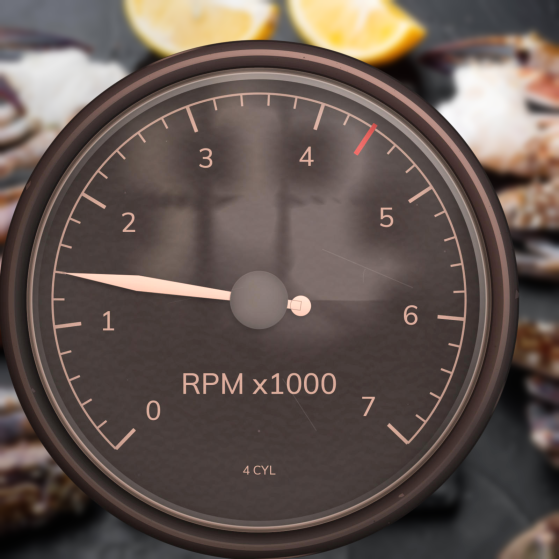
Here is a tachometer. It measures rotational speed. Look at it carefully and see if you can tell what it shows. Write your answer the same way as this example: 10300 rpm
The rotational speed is 1400 rpm
